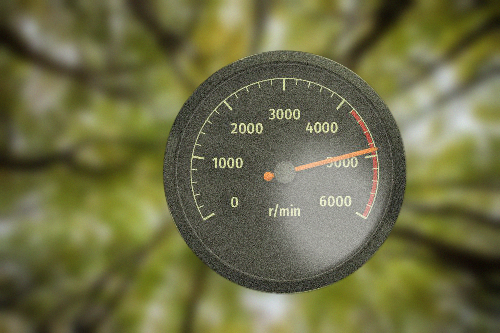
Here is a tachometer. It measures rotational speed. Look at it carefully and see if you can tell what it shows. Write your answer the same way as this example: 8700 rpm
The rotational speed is 4900 rpm
